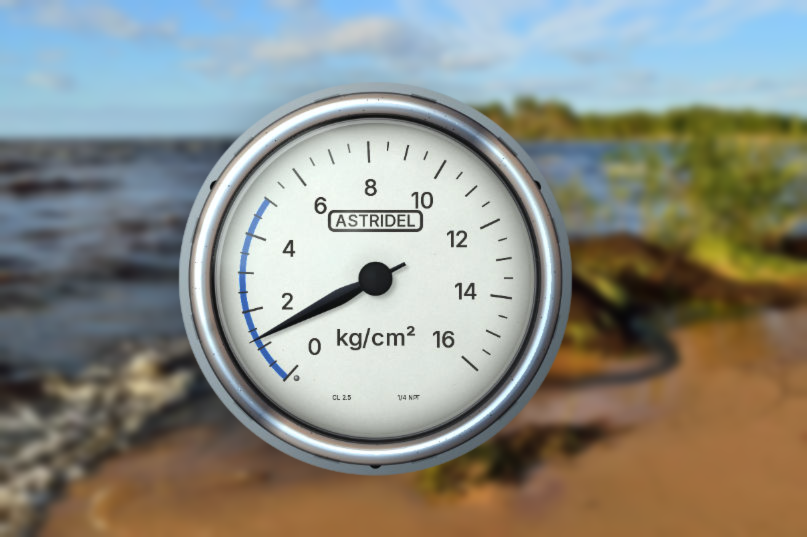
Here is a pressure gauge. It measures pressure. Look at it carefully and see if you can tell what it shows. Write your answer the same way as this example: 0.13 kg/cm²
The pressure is 1.25 kg/cm²
